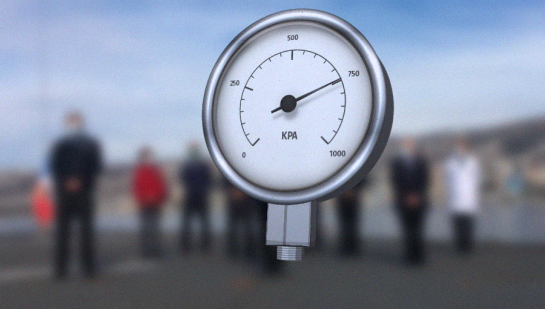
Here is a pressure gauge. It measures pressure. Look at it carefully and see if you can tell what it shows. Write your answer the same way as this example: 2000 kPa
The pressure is 750 kPa
